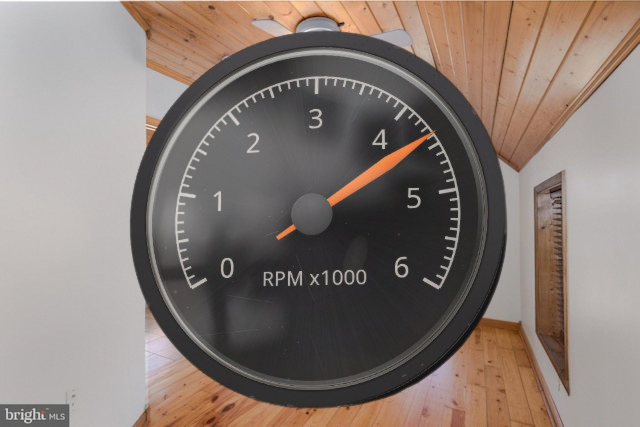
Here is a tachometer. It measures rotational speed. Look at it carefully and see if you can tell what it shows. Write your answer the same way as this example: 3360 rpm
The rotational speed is 4400 rpm
